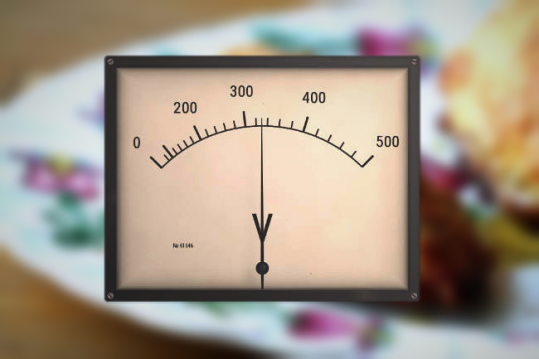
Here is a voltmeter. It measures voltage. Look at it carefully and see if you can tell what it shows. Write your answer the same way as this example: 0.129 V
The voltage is 330 V
